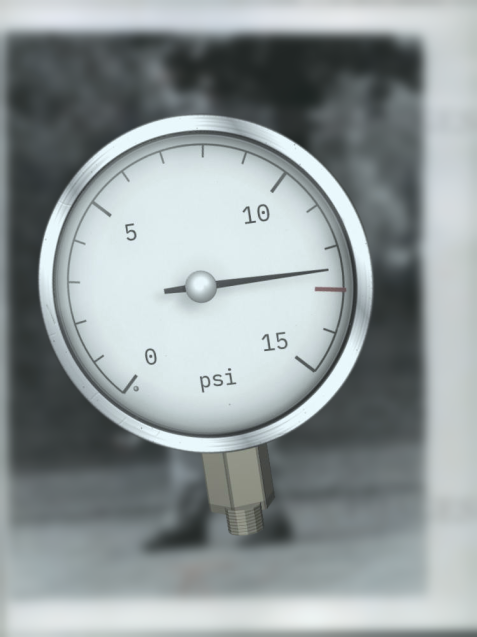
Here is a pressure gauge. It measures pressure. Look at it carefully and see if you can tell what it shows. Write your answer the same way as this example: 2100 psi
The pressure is 12.5 psi
